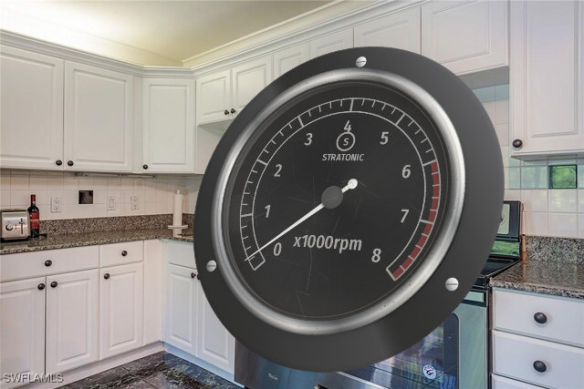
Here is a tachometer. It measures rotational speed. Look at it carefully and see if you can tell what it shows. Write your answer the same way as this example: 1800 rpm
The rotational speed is 200 rpm
